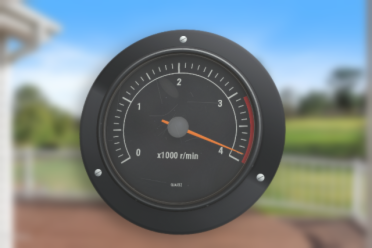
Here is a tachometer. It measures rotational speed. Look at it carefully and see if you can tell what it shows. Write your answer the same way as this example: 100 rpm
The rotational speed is 3900 rpm
